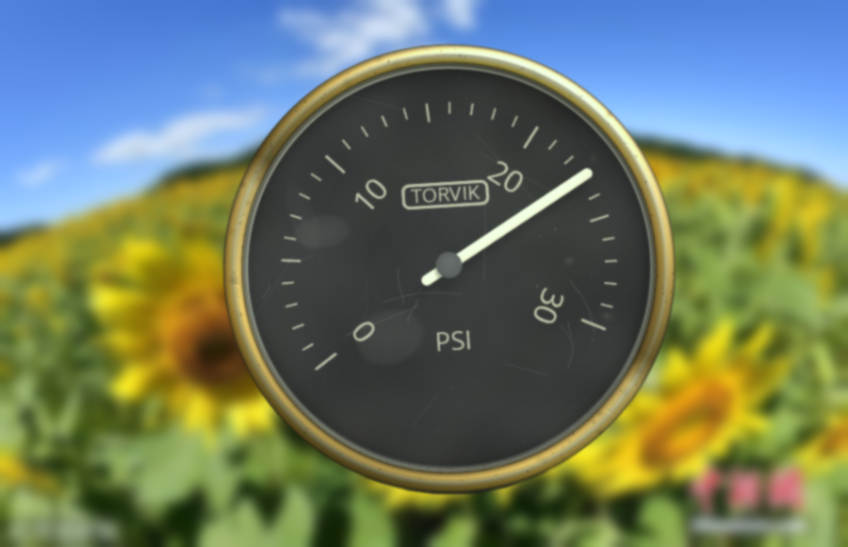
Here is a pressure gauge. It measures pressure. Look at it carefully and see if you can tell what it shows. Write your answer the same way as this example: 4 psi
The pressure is 23 psi
